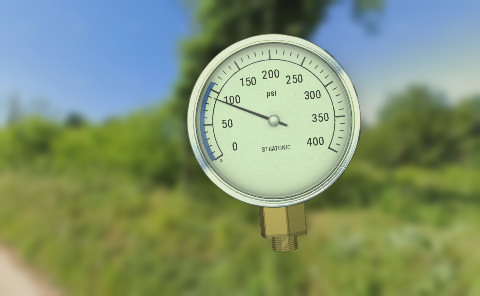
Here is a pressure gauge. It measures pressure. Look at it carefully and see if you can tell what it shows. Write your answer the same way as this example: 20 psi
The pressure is 90 psi
